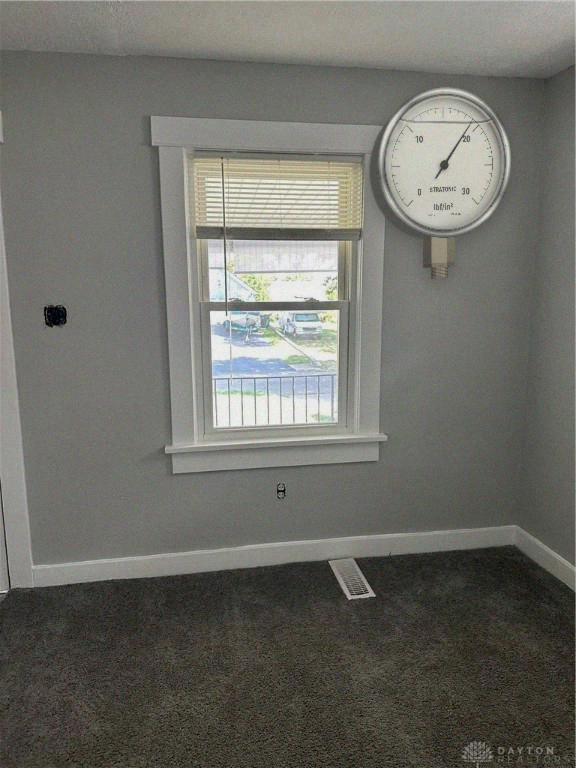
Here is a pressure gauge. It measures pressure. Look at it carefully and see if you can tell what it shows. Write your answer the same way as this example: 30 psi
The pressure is 19 psi
